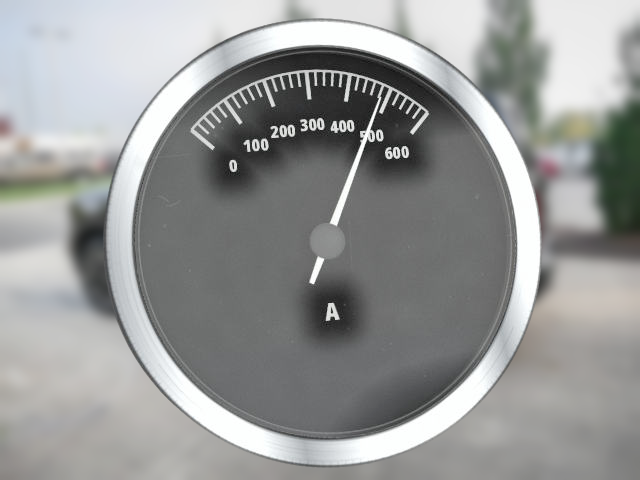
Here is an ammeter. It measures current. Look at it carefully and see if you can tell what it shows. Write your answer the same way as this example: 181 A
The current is 480 A
